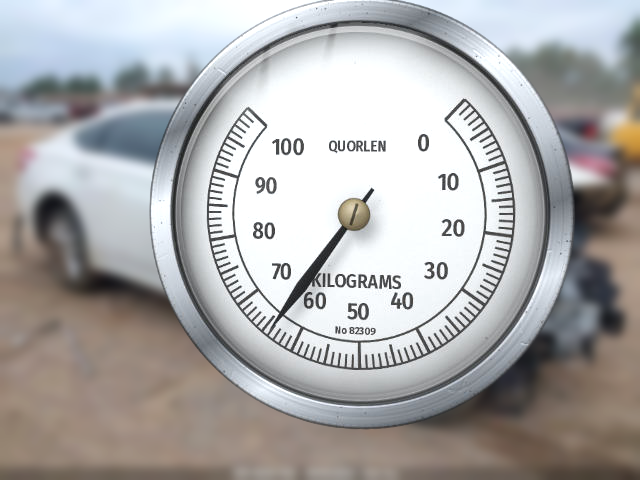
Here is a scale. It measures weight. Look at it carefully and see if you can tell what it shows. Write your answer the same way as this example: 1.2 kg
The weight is 64 kg
